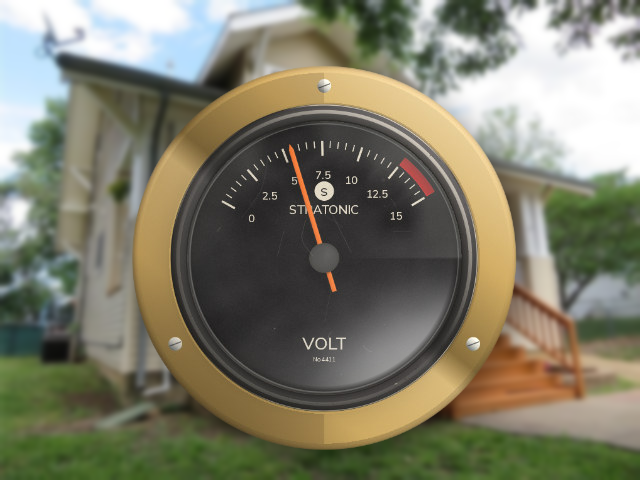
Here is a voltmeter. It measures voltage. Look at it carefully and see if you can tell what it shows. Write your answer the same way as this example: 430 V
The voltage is 5.5 V
